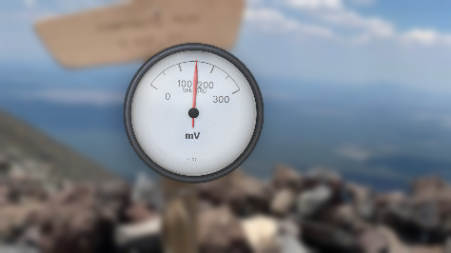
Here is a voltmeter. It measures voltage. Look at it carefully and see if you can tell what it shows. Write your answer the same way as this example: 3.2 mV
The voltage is 150 mV
